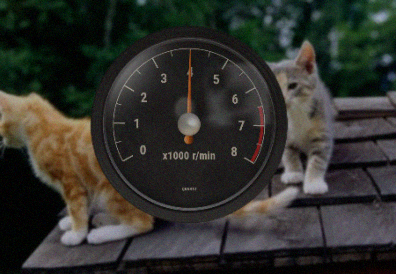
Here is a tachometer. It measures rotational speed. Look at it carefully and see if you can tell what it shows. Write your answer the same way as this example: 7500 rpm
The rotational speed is 4000 rpm
